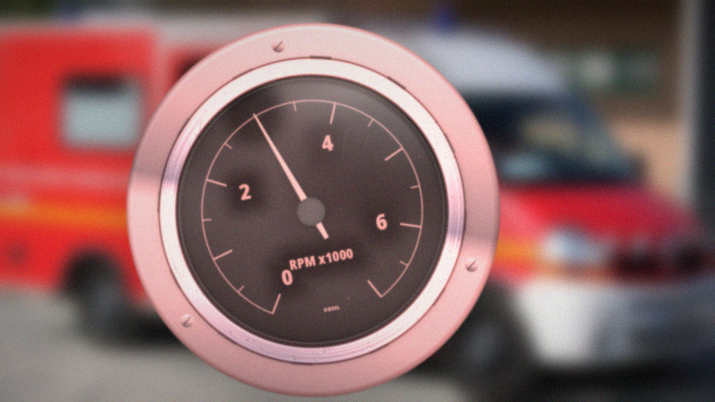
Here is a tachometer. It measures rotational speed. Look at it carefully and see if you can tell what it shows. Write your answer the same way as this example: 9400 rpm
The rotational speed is 3000 rpm
